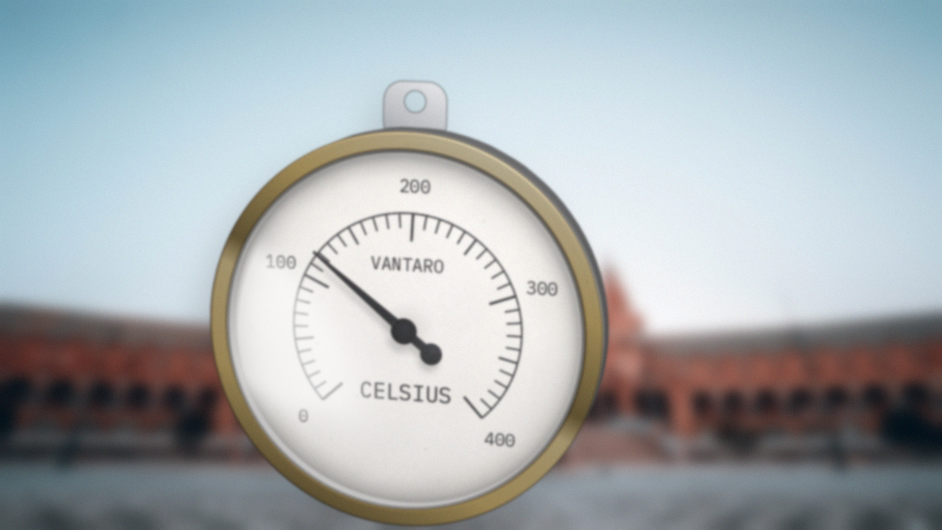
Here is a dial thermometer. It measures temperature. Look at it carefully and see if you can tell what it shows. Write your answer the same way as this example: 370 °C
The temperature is 120 °C
